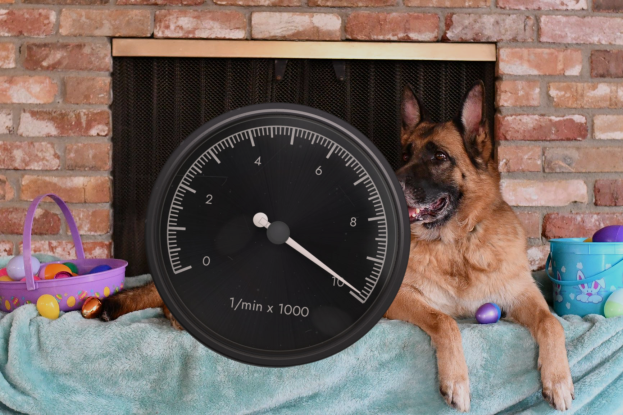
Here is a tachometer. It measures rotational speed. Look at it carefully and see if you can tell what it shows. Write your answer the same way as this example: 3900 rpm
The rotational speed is 9900 rpm
